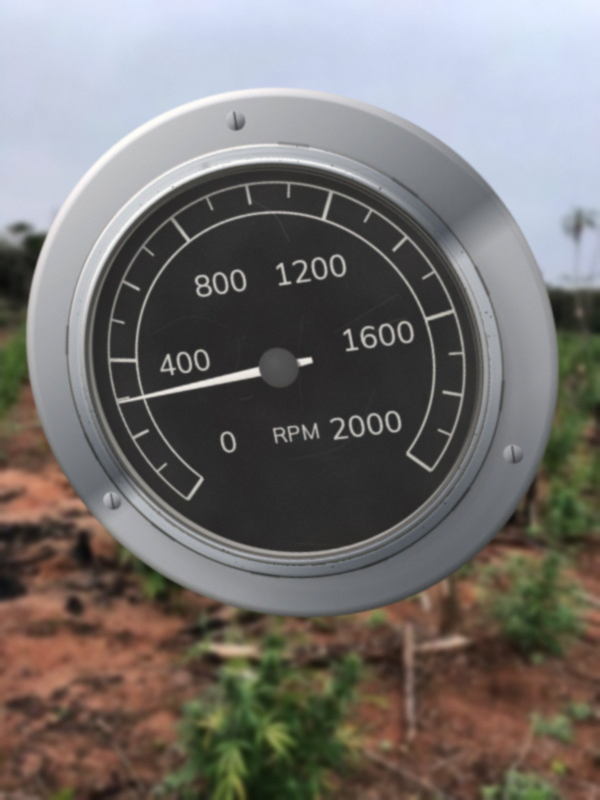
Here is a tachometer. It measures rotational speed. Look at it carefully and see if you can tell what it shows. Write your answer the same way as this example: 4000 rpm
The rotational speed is 300 rpm
